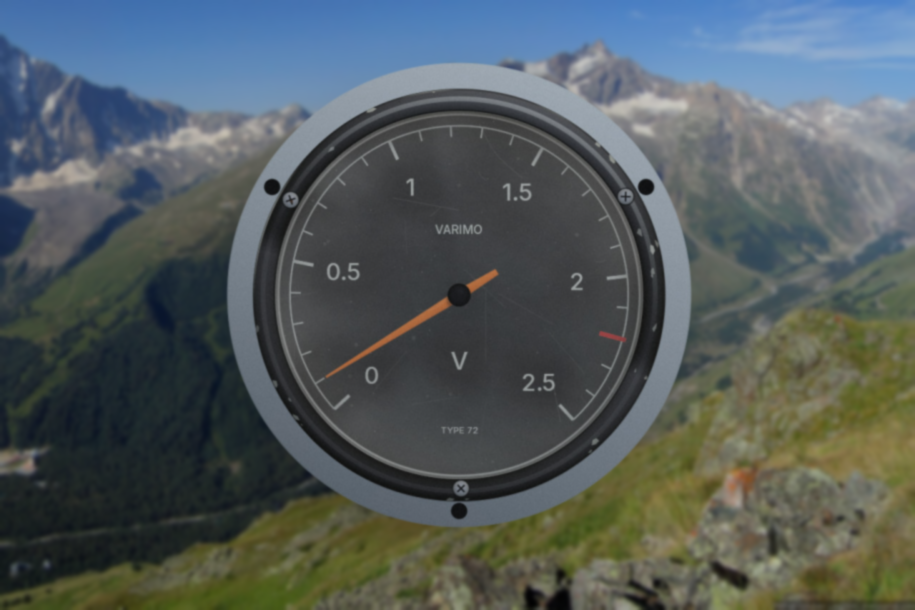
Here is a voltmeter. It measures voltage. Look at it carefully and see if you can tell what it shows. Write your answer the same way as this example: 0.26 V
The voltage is 0.1 V
